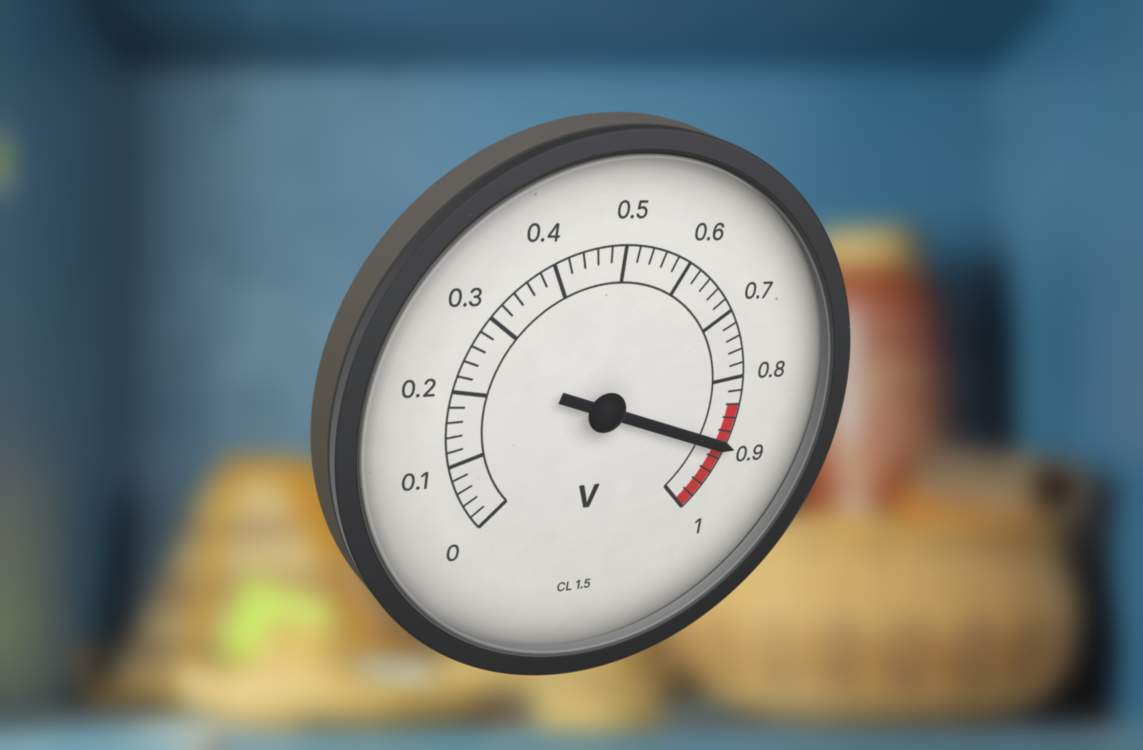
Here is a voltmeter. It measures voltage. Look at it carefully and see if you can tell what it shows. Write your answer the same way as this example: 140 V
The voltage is 0.9 V
